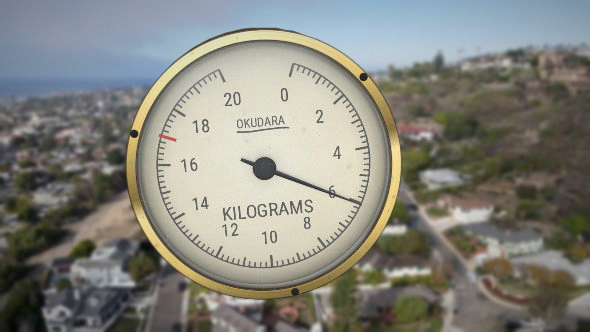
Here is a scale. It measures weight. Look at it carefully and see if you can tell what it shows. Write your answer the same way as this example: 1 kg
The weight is 6 kg
